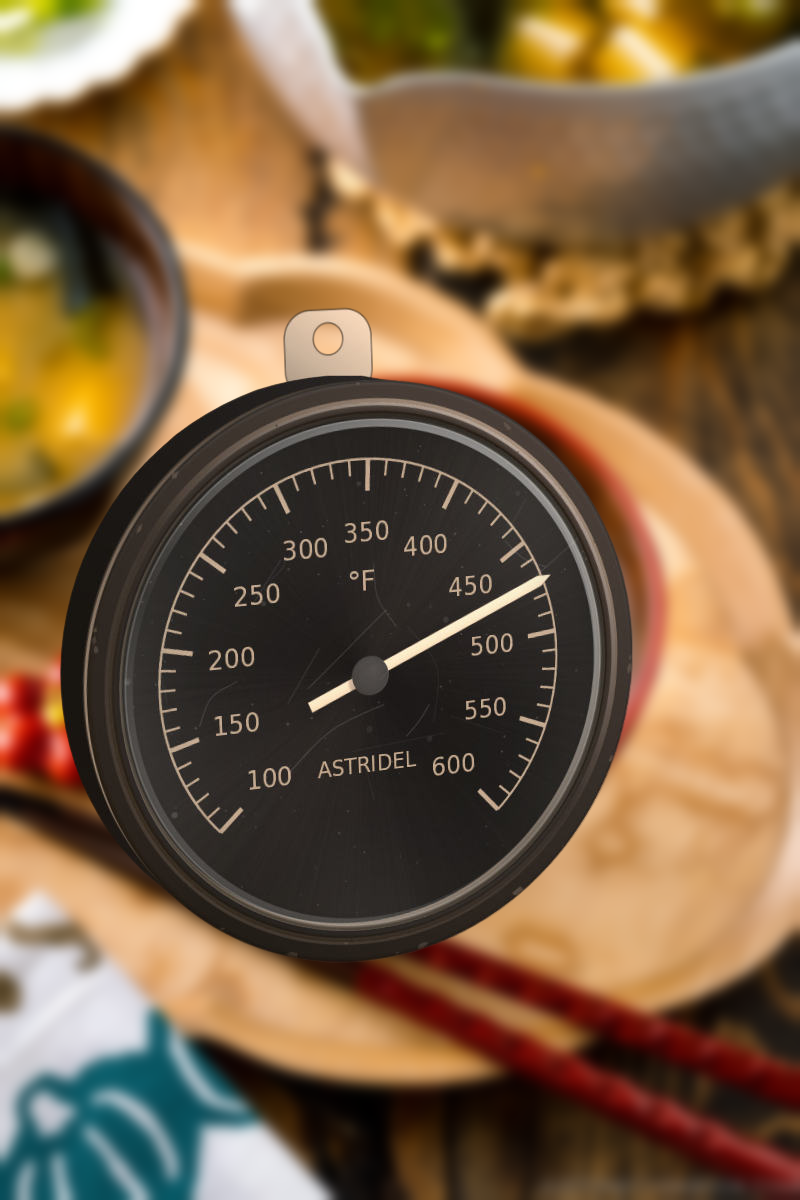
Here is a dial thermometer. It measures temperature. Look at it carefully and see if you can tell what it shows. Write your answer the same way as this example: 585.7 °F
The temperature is 470 °F
